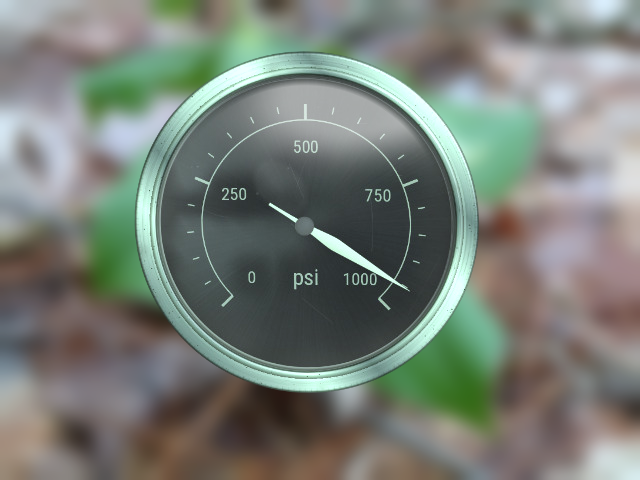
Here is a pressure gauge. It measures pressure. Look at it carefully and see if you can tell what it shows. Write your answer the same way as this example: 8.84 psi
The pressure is 950 psi
